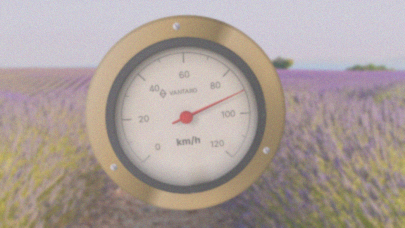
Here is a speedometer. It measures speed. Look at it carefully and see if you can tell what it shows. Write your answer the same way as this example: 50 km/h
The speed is 90 km/h
